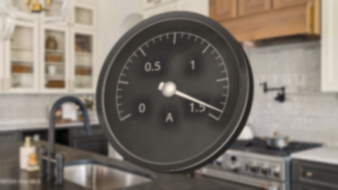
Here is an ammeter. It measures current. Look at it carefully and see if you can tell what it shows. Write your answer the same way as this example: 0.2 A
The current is 1.45 A
